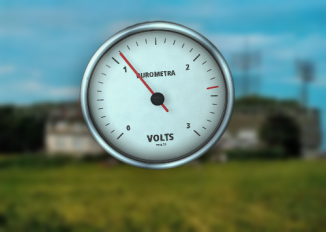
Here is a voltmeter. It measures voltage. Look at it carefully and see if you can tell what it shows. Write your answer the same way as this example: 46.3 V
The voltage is 1.1 V
